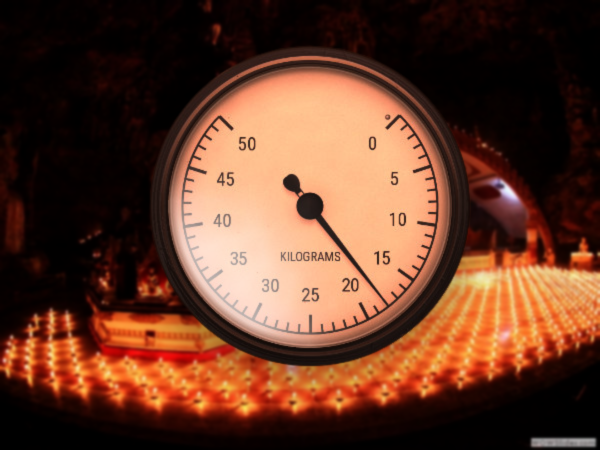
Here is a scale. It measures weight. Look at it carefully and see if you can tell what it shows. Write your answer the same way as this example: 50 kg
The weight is 18 kg
